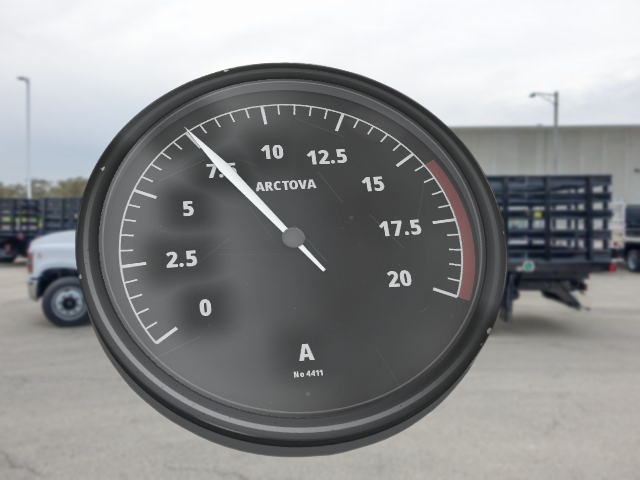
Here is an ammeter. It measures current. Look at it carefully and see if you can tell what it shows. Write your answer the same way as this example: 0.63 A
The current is 7.5 A
